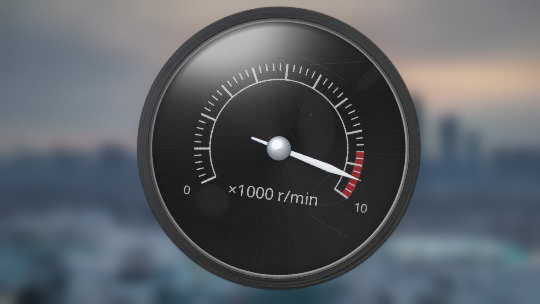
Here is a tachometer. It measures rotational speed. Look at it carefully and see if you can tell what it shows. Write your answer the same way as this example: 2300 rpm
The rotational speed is 9400 rpm
